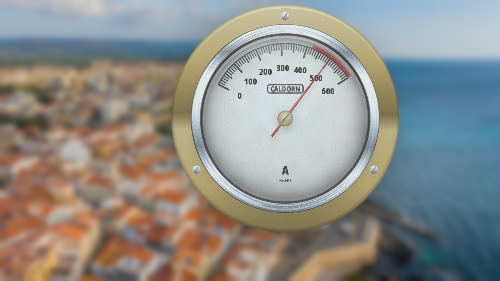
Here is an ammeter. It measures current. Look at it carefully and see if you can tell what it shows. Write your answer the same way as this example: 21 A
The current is 500 A
